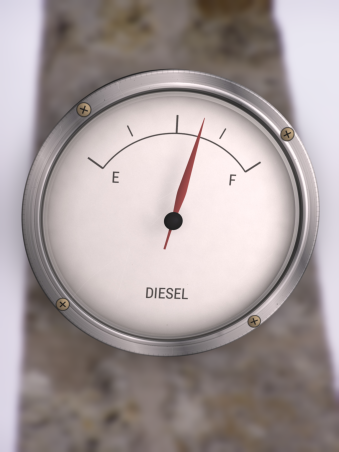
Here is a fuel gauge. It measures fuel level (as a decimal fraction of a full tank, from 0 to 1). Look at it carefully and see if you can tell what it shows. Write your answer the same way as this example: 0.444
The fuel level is 0.625
